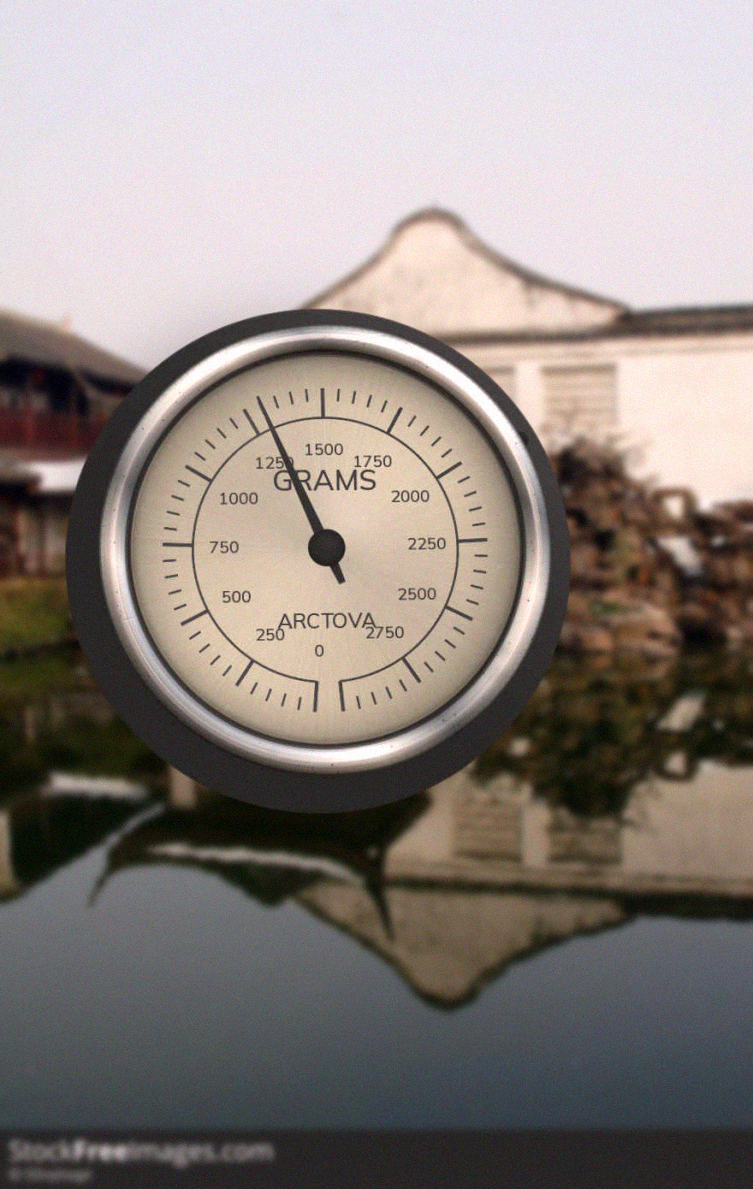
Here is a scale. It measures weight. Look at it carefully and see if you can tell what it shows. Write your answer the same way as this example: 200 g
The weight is 1300 g
